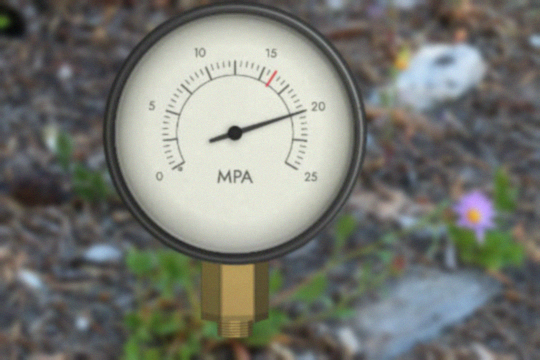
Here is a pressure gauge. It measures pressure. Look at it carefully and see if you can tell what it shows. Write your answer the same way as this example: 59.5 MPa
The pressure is 20 MPa
